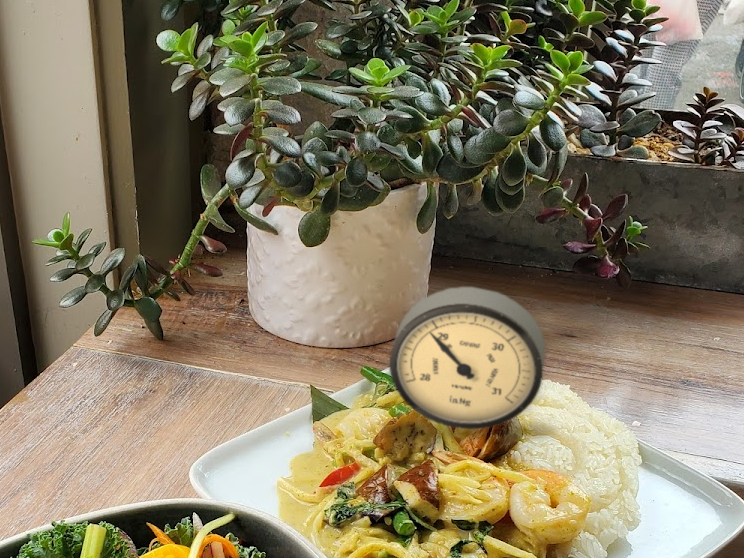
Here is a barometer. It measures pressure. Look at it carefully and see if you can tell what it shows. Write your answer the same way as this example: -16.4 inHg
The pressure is 28.9 inHg
